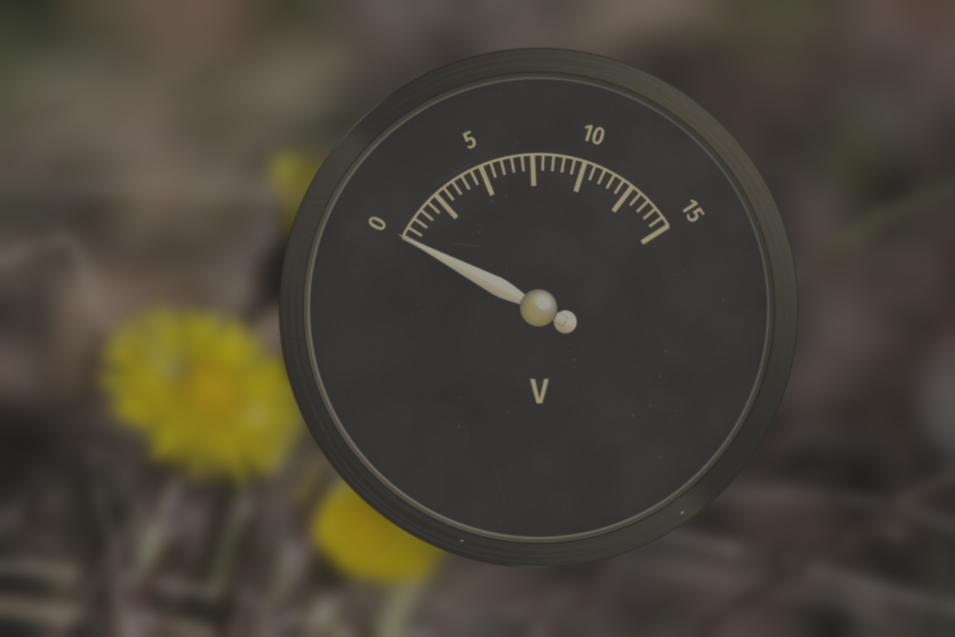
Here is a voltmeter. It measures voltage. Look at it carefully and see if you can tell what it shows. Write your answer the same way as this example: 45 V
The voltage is 0 V
